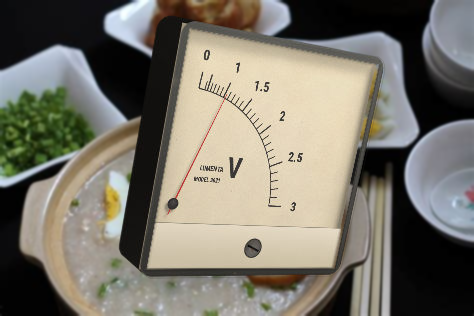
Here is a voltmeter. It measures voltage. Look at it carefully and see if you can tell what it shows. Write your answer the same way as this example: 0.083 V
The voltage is 1 V
